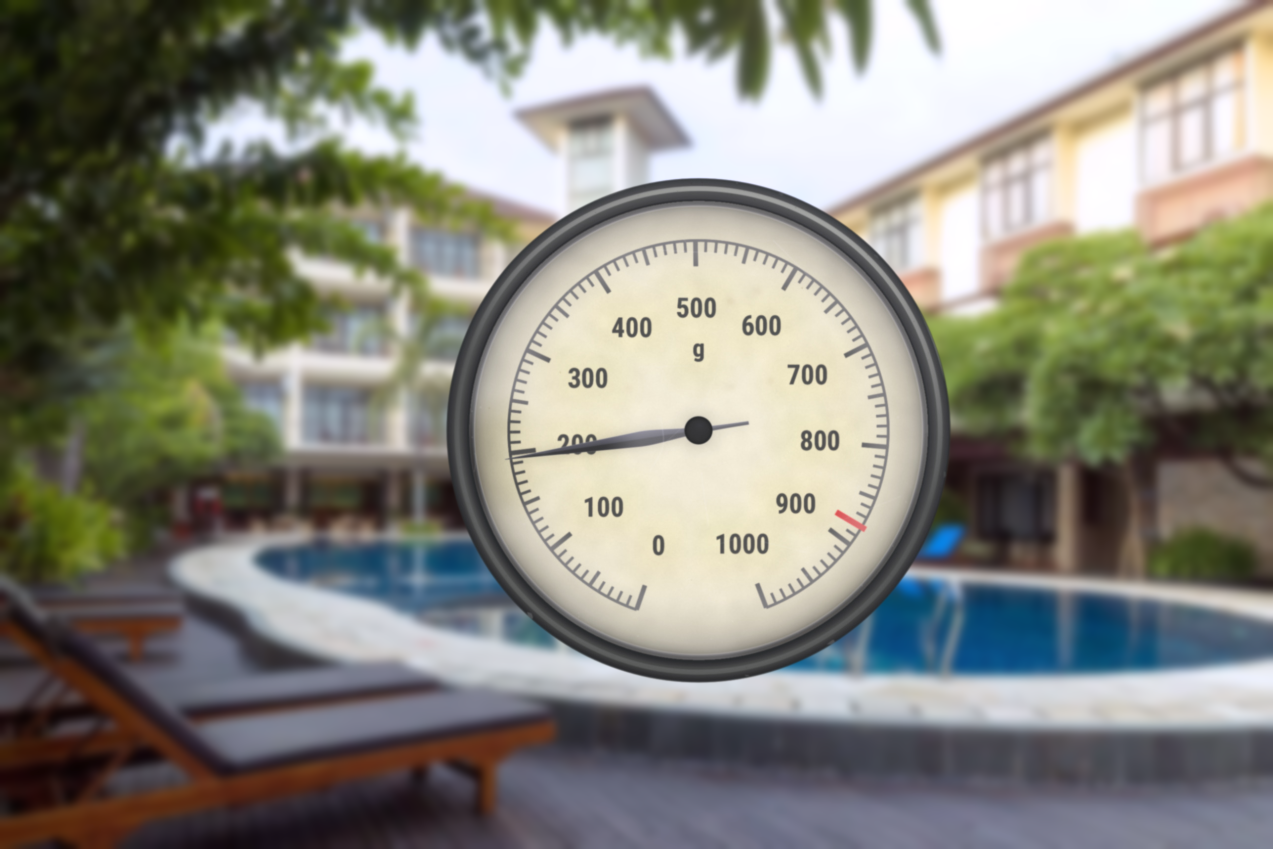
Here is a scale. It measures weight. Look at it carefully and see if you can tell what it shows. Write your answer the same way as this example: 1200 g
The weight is 195 g
